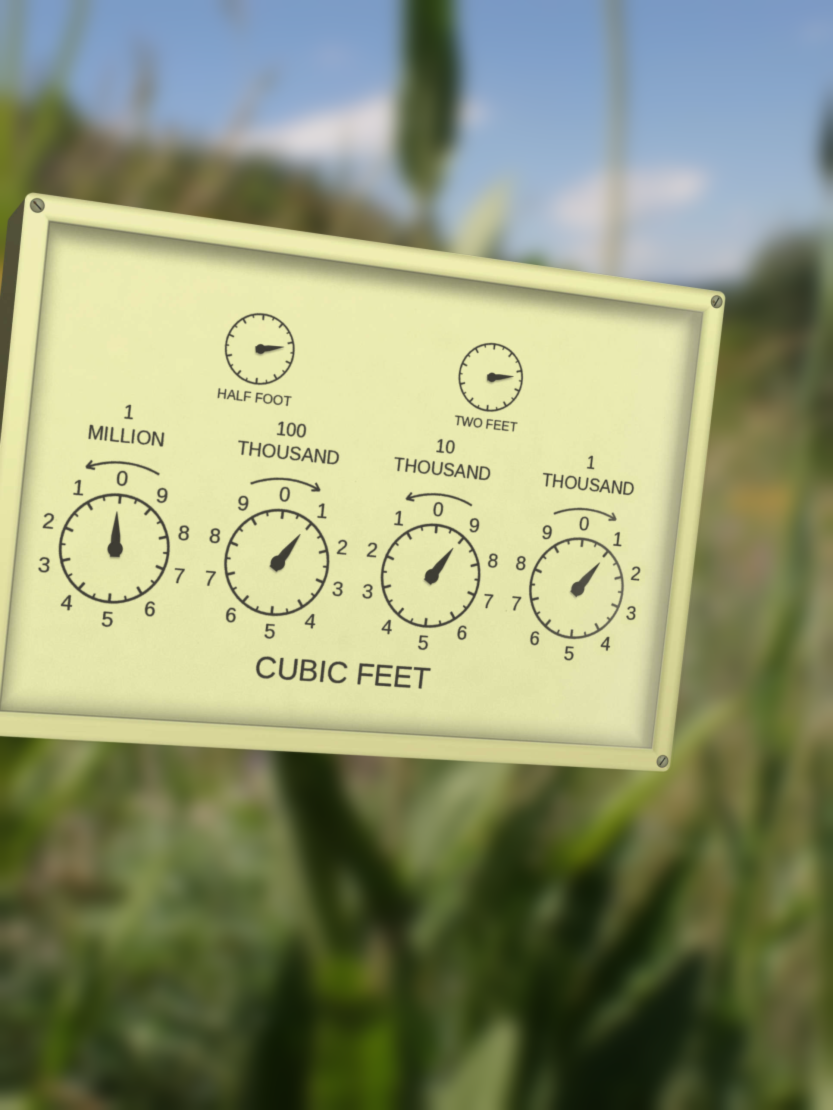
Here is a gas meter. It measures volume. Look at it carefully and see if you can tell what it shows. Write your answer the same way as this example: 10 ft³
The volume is 9100 ft³
